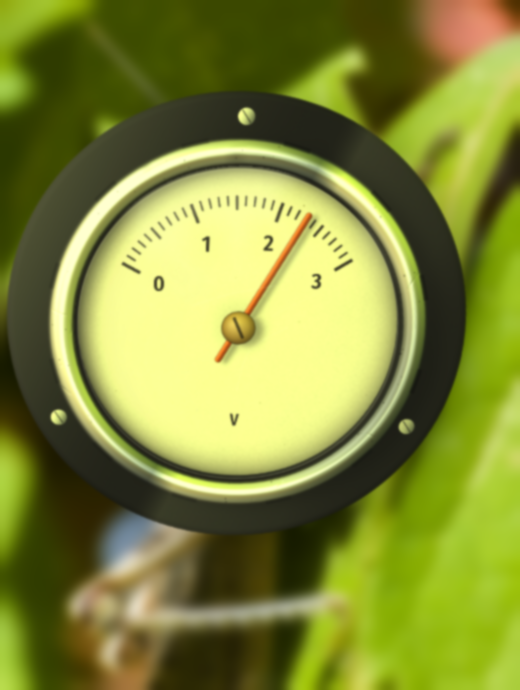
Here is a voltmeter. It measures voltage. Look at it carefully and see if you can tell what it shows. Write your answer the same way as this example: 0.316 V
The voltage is 2.3 V
